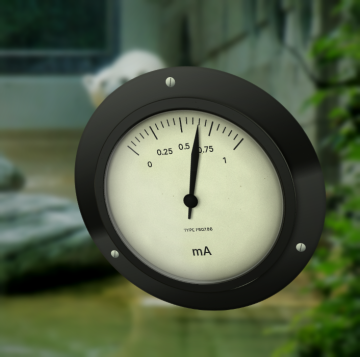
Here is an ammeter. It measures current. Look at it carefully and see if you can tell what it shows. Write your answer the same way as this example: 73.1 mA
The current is 0.65 mA
